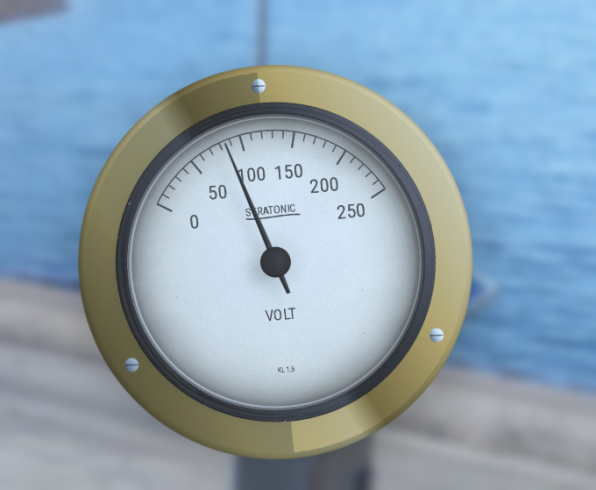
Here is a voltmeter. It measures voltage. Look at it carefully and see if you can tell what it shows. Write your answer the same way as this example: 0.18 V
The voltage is 85 V
